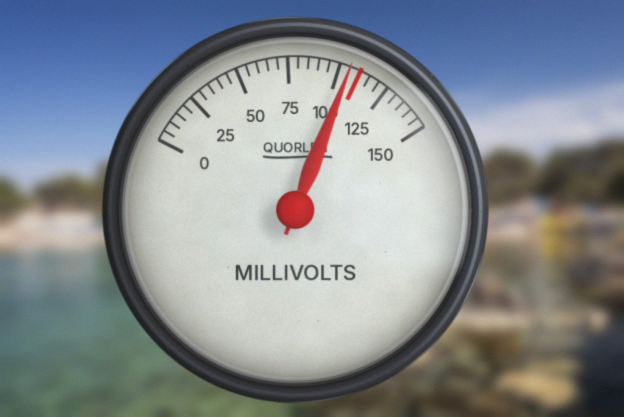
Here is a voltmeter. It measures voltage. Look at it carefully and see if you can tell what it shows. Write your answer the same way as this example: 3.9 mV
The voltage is 105 mV
